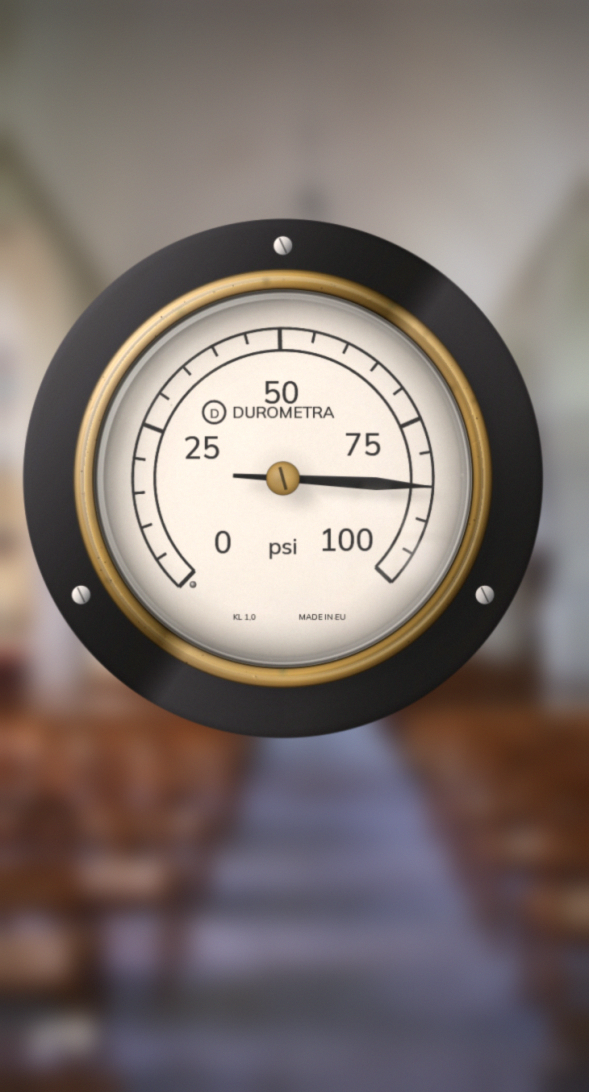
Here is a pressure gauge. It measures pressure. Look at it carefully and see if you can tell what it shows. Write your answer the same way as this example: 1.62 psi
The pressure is 85 psi
